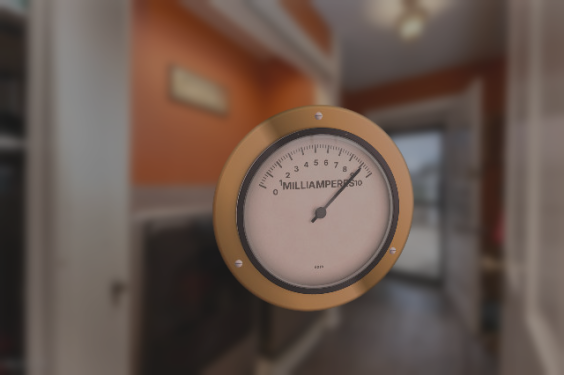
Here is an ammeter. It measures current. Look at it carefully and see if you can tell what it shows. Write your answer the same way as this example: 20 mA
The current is 9 mA
